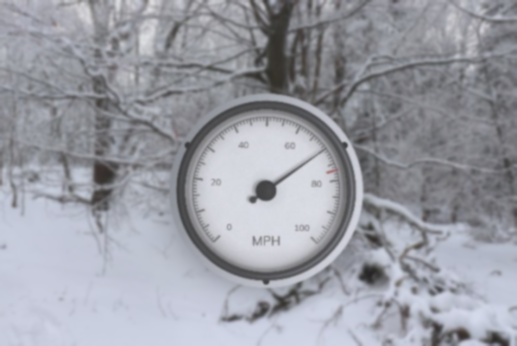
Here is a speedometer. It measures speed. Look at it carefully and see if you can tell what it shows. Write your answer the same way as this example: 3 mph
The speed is 70 mph
